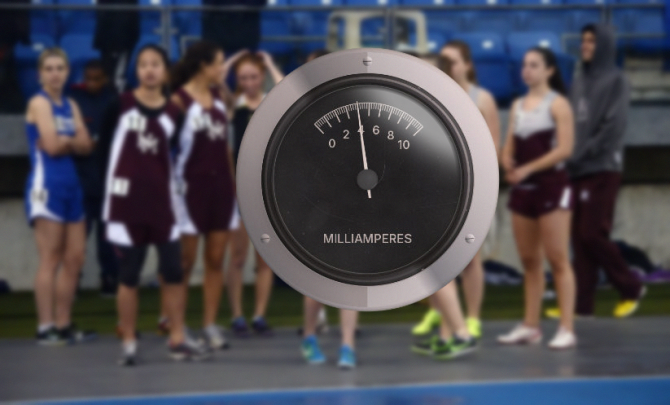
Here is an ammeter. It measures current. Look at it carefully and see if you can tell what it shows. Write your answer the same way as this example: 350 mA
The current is 4 mA
